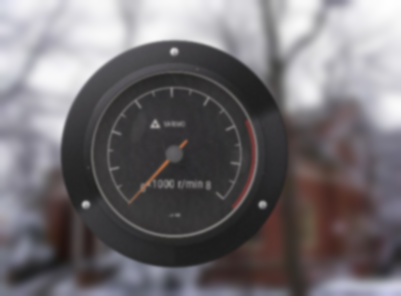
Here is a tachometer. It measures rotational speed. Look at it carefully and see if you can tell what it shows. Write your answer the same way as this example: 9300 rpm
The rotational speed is 0 rpm
